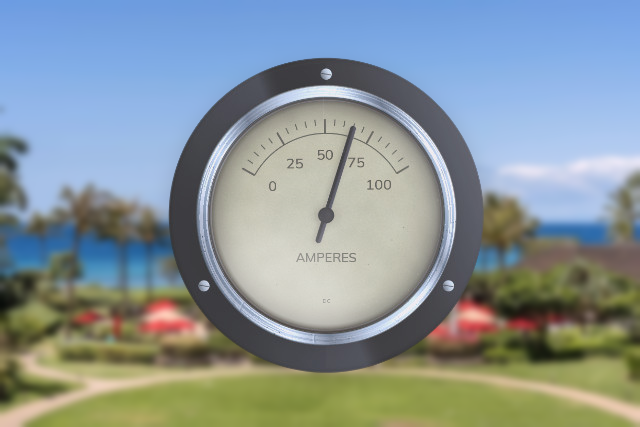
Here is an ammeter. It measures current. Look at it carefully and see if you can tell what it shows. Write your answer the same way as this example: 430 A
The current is 65 A
